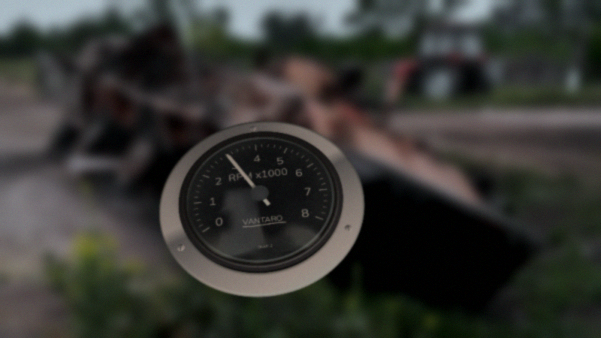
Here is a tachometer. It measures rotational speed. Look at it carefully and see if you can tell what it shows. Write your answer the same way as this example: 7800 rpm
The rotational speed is 3000 rpm
